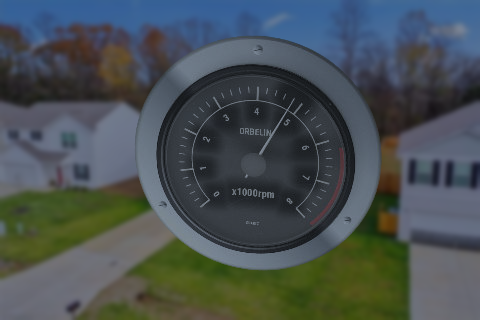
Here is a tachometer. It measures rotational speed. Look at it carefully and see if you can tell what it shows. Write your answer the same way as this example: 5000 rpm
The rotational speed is 4800 rpm
